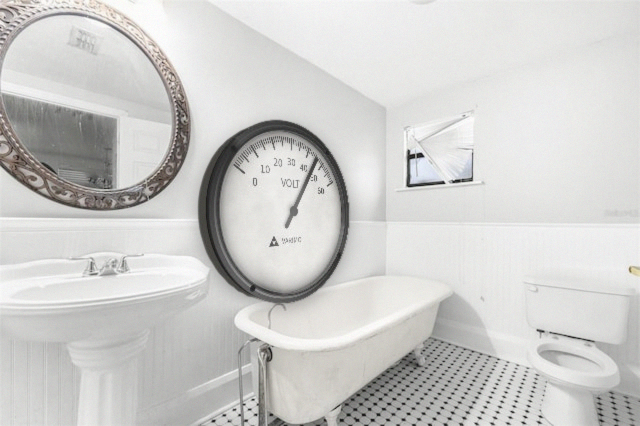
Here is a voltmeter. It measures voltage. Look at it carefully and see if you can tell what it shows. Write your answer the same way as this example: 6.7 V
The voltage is 45 V
